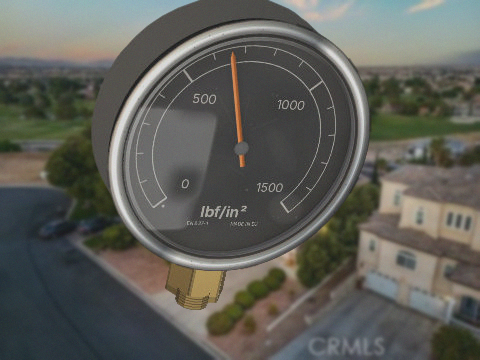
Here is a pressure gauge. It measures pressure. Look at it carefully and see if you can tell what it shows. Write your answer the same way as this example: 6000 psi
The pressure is 650 psi
